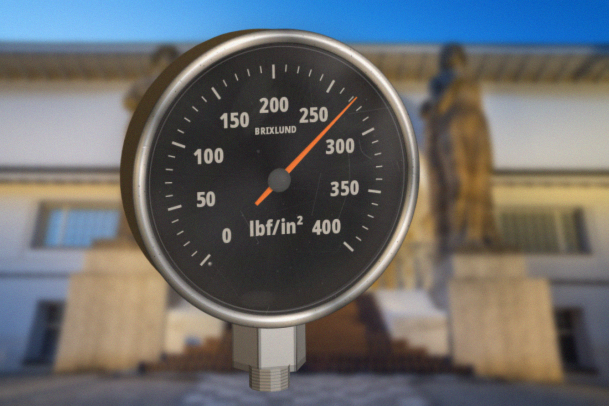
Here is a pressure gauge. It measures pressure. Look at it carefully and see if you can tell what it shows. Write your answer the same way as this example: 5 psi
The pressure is 270 psi
